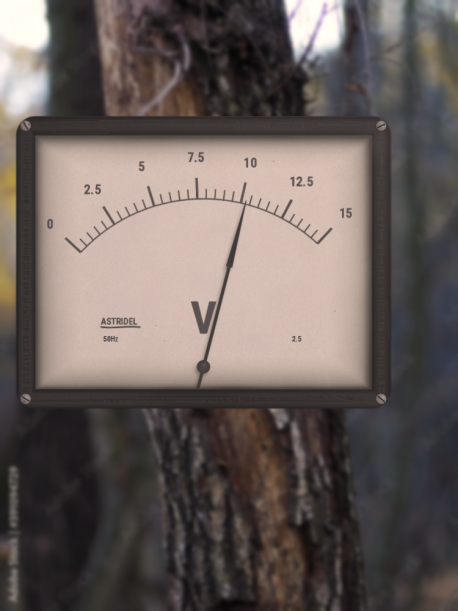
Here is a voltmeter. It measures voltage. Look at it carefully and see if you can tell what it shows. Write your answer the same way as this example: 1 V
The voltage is 10.25 V
